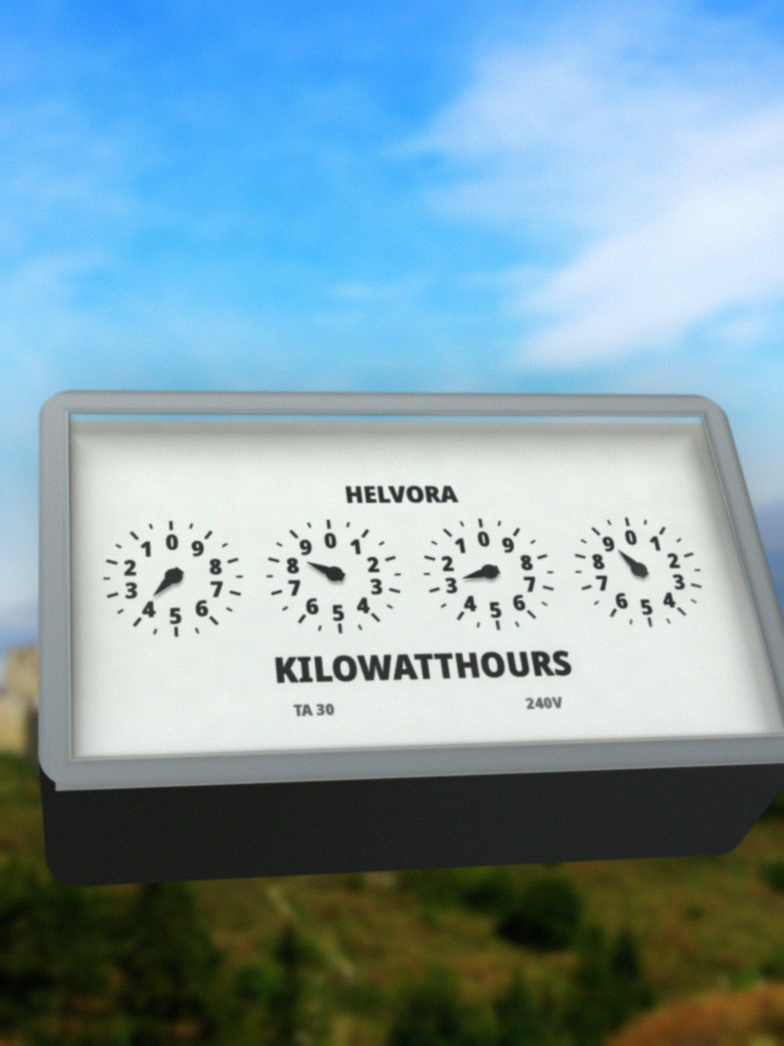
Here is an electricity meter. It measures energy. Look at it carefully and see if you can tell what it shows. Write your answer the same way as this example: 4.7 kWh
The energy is 3829 kWh
